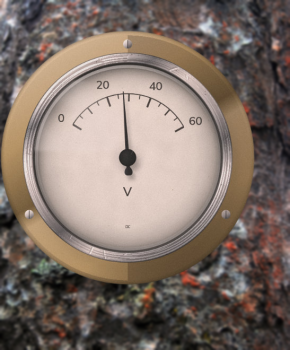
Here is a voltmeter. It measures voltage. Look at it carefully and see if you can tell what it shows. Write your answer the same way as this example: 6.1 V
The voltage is 27.5 V
